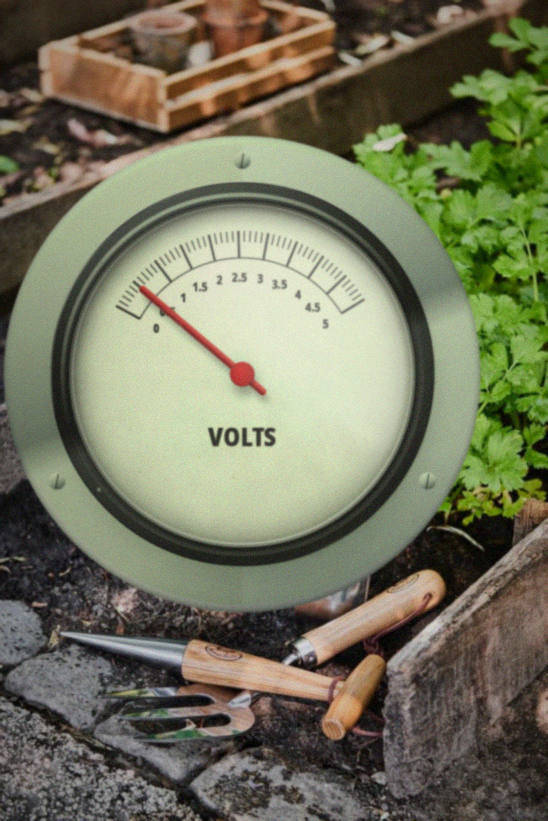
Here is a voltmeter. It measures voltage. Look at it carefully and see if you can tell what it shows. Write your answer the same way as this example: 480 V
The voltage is 0.5 V
